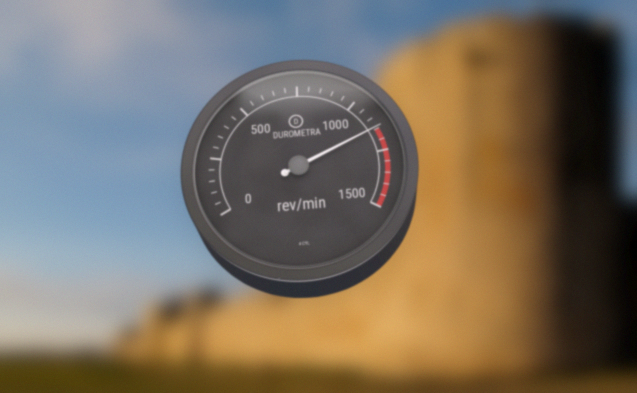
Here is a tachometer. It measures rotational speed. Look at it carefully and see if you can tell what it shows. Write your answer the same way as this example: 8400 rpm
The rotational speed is 1150 rpm
